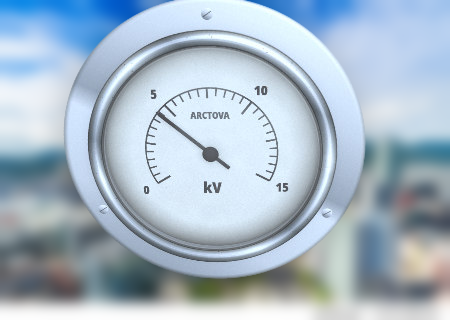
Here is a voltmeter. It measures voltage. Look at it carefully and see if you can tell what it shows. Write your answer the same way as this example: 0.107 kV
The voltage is 4.5 kV
